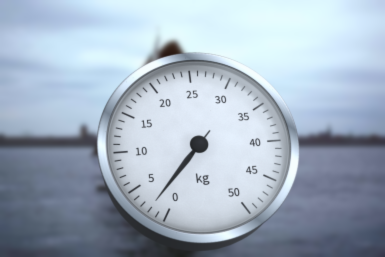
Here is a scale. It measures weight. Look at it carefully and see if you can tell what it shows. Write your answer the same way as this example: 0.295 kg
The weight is 2 kg
